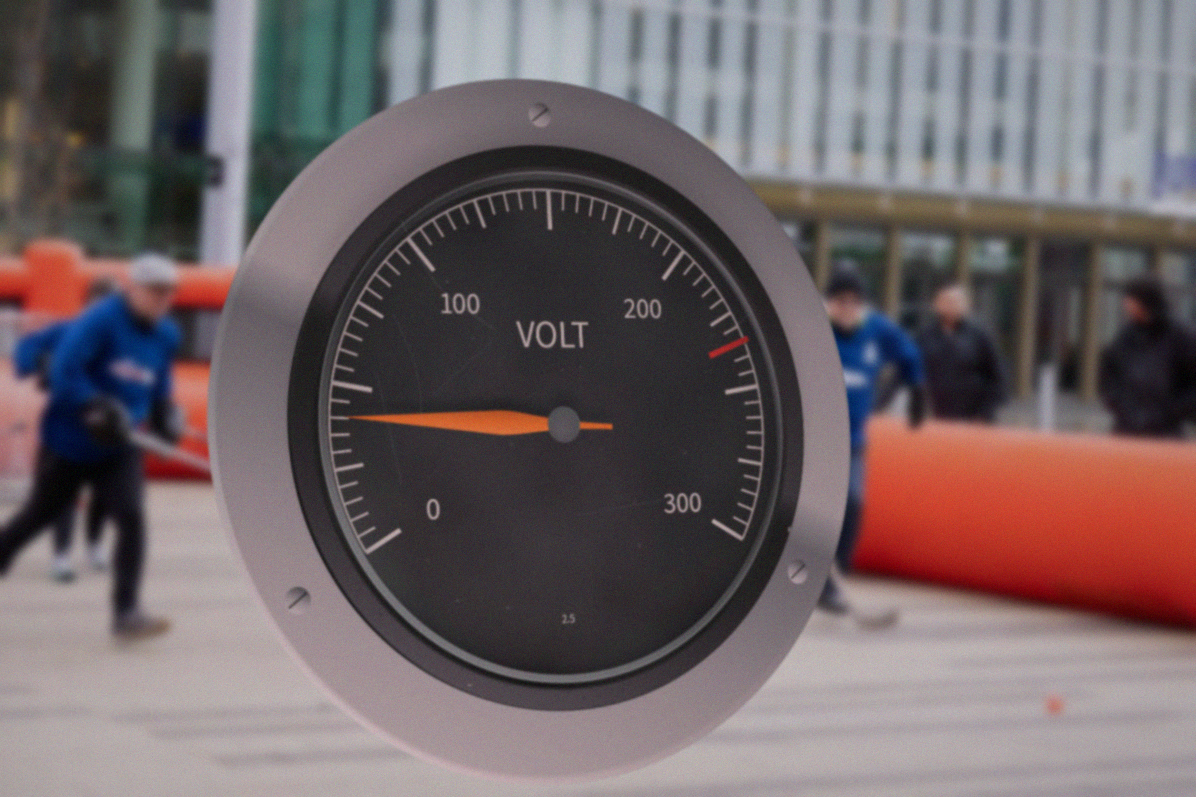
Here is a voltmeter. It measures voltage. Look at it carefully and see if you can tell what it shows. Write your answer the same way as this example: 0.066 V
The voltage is 40 V
